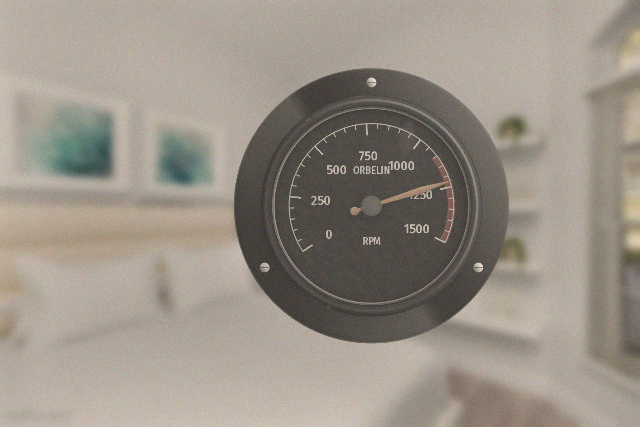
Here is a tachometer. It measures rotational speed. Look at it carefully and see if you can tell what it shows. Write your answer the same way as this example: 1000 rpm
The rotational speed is 1225 rpm
